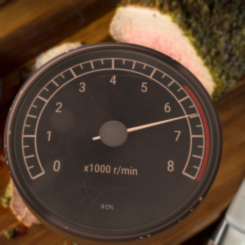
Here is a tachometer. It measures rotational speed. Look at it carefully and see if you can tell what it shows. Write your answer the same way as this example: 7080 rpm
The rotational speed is 6500 rpm
